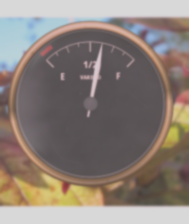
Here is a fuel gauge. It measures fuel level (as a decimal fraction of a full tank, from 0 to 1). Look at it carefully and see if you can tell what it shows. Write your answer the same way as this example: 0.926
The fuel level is 0.625
